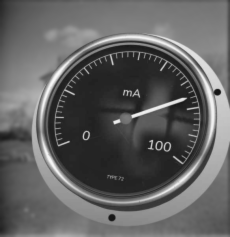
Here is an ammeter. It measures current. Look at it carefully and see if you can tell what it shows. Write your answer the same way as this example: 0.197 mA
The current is 76 mA
